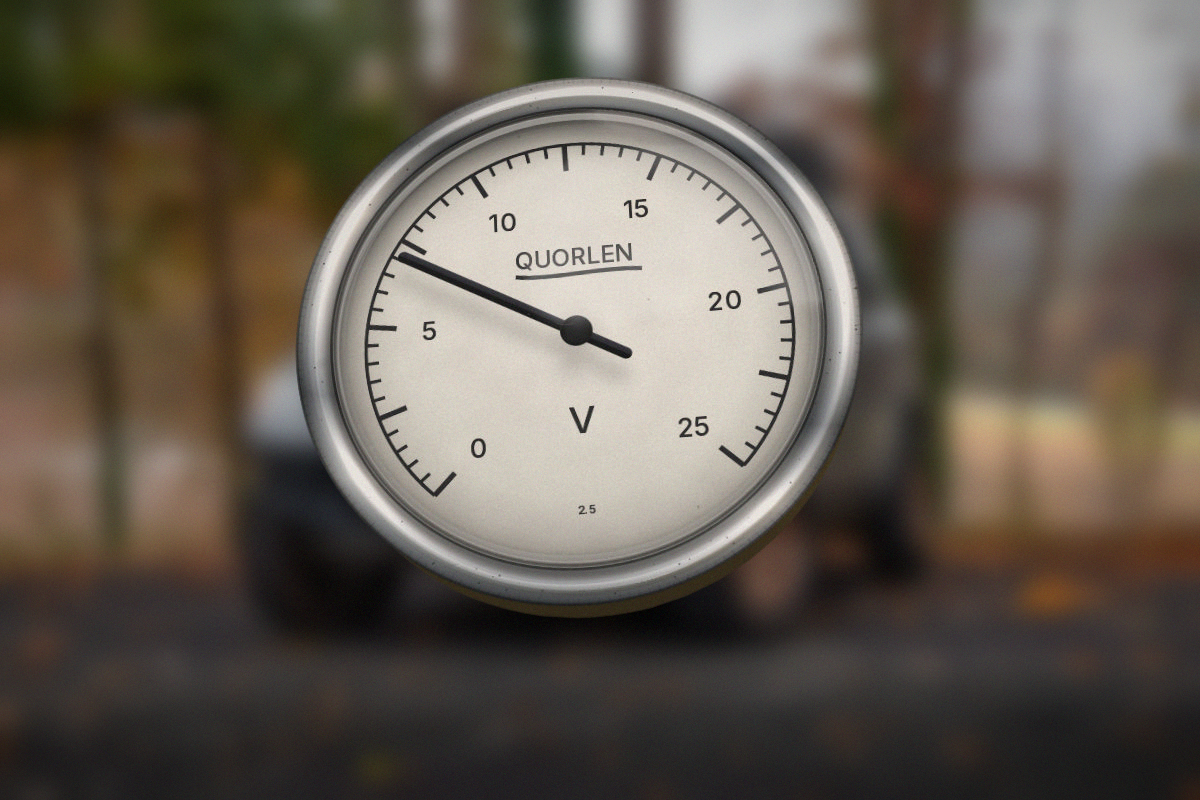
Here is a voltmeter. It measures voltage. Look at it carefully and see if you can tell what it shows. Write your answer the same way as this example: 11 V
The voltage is 7 V
